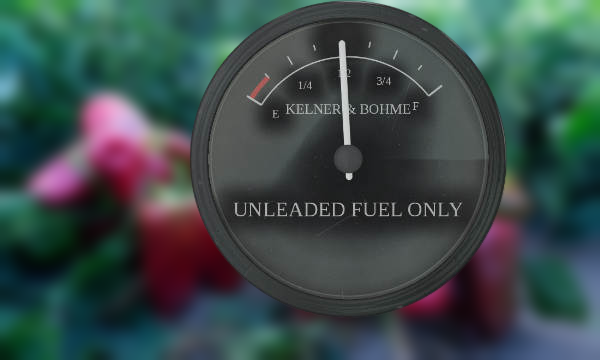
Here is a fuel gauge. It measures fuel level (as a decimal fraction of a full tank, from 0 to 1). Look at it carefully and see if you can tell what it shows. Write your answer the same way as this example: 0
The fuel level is 0.5
